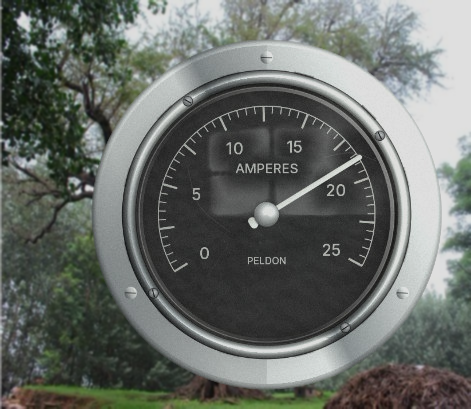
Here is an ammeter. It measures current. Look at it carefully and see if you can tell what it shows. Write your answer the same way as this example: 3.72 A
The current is 18.75 A
